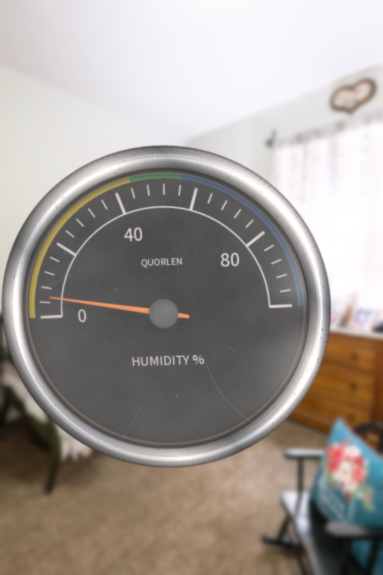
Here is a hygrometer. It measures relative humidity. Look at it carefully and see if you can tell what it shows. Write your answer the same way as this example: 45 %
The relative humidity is 6 %
